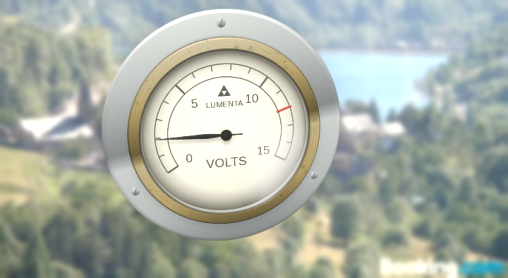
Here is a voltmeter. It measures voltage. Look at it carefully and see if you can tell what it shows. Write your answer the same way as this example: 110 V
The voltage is 2 V
